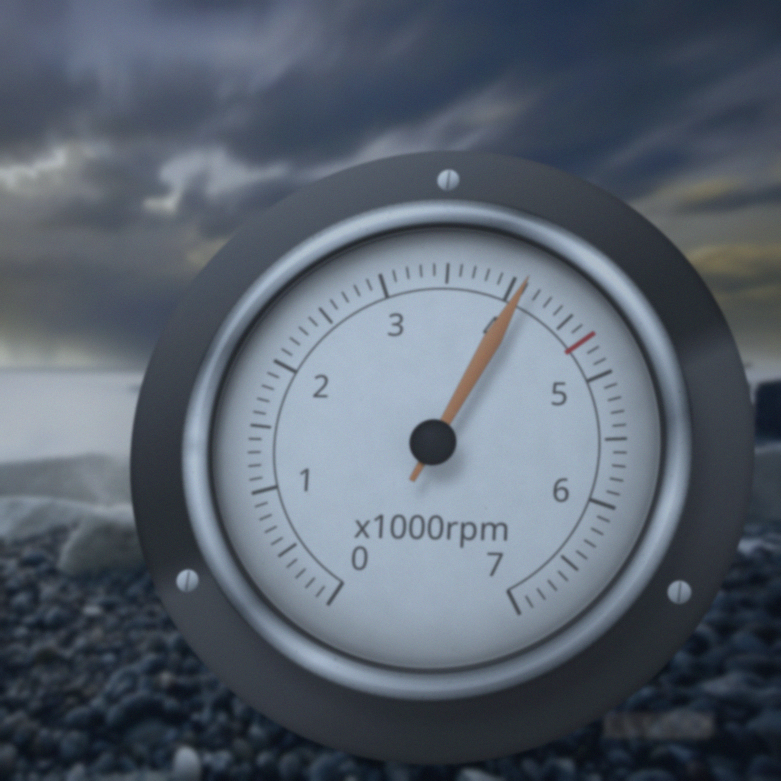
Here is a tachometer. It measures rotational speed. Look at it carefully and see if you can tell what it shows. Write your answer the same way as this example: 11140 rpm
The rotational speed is 4100 rpm
